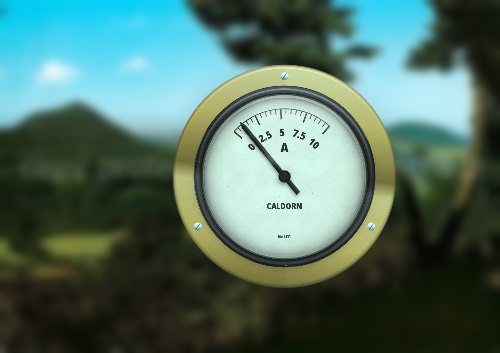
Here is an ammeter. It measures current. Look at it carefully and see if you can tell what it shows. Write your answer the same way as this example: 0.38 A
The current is 1 A
